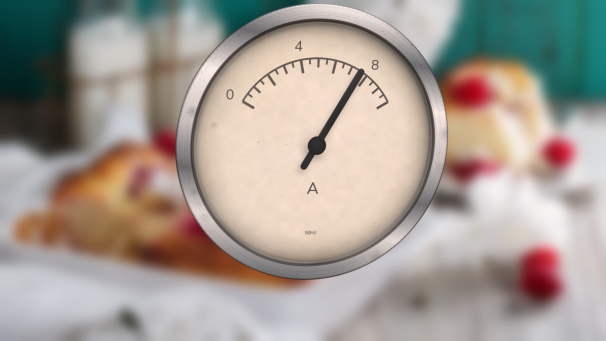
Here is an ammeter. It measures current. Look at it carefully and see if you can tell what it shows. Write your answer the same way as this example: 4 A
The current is 7.5 A
